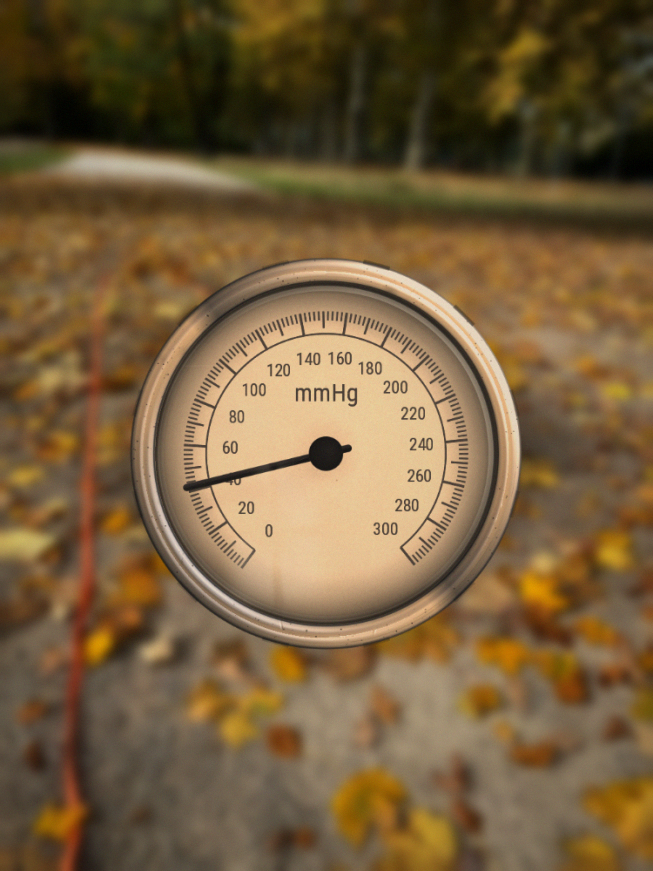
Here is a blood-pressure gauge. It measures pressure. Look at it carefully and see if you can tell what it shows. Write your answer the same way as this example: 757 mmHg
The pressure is 42 mmHg
